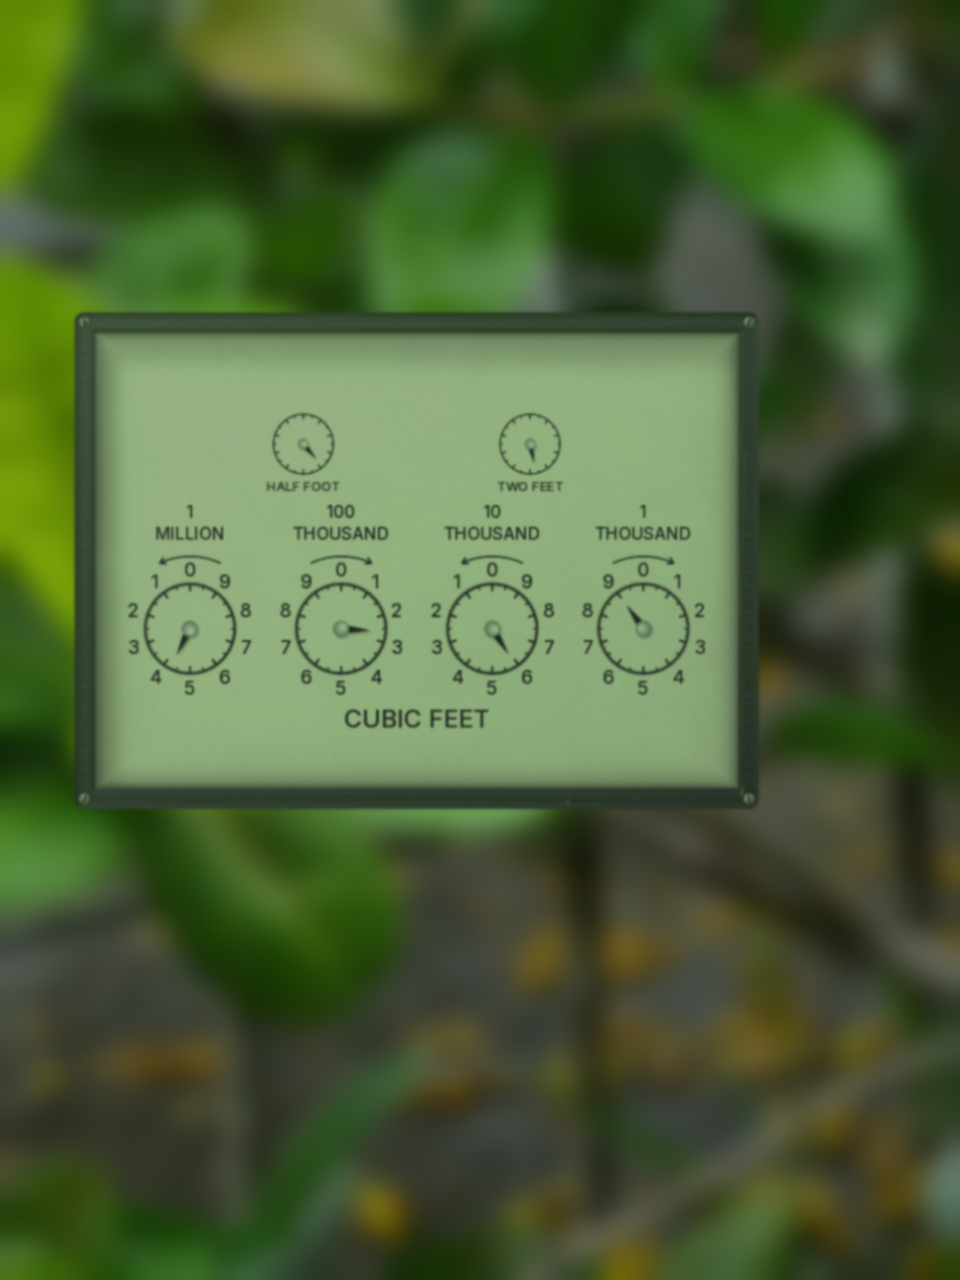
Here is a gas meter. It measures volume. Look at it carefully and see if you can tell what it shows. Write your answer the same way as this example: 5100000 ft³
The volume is 425900 ft³
